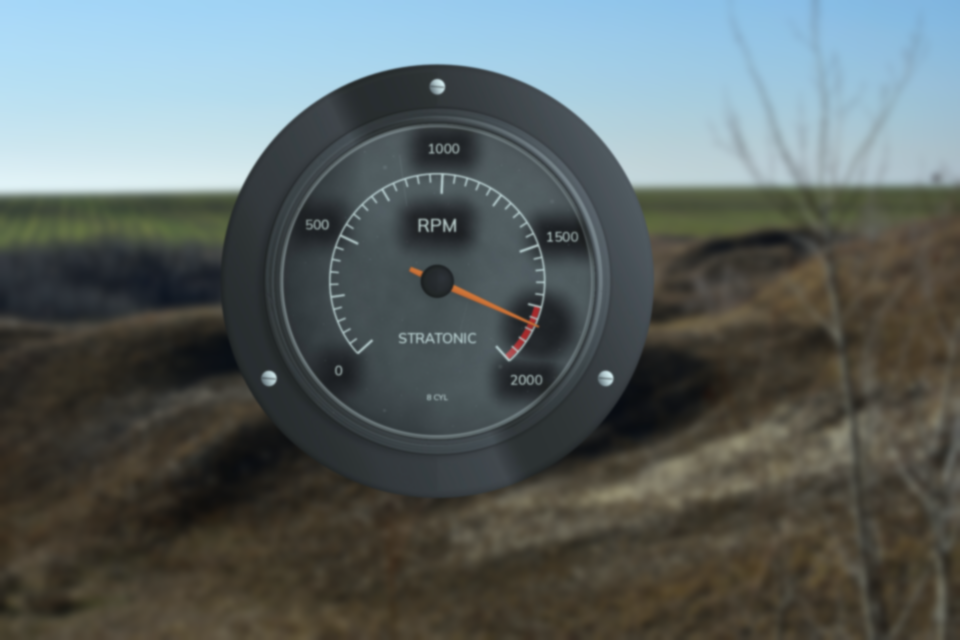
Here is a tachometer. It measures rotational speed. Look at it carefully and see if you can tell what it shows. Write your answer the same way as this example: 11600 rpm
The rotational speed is 1825 rpm
